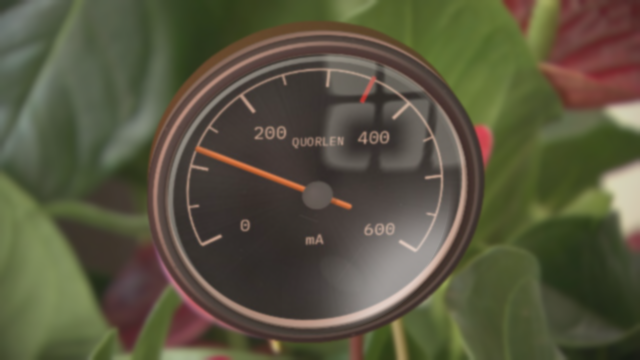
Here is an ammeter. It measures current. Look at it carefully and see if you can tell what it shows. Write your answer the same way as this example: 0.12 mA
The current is 125 mA
